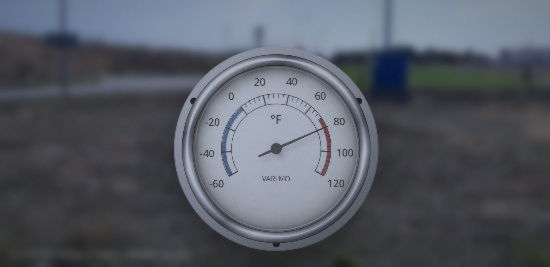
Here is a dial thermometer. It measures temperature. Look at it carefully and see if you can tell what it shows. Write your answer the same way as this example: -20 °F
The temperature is 80 °F
